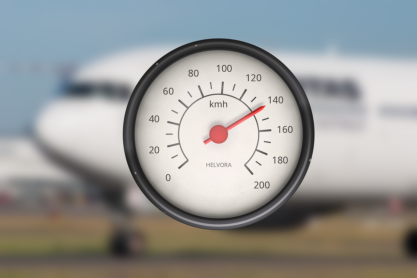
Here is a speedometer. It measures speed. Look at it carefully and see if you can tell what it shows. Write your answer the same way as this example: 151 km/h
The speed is 140 km/h
